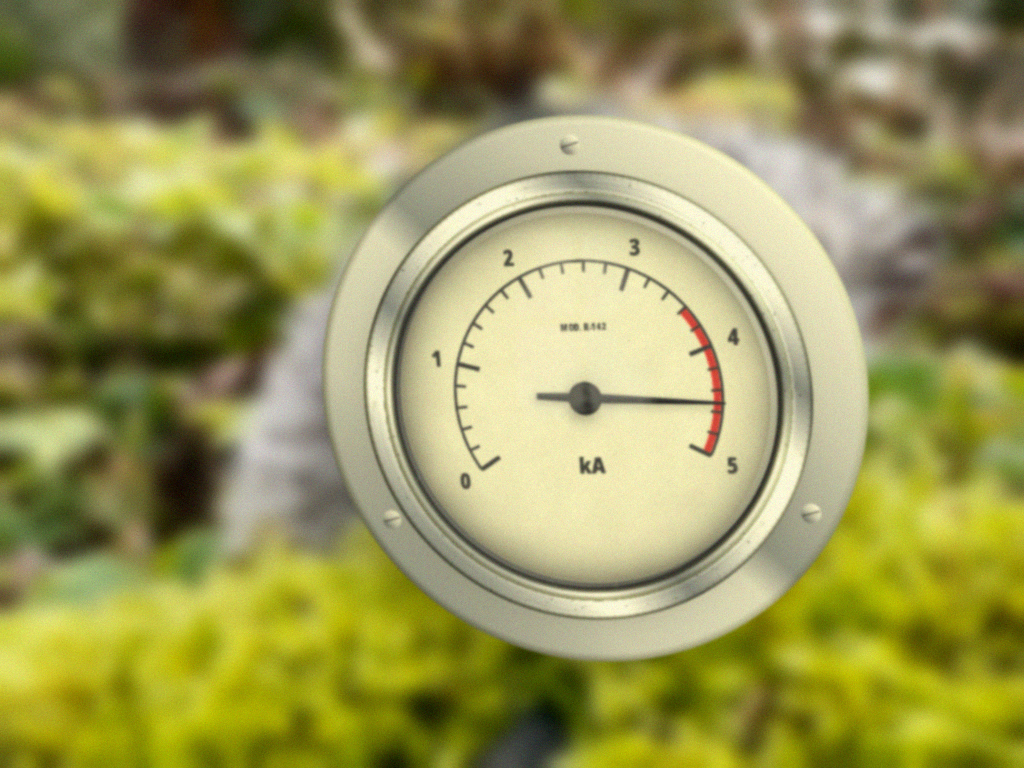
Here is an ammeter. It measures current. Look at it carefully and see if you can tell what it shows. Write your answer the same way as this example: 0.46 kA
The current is 4.5 kA
